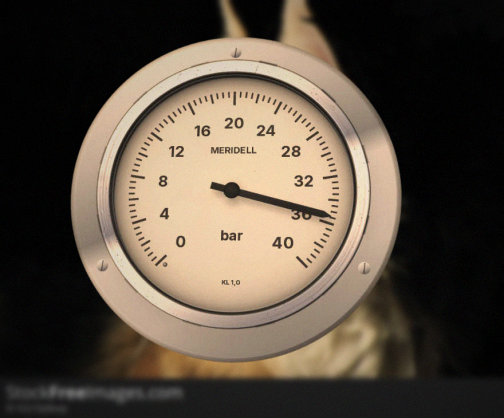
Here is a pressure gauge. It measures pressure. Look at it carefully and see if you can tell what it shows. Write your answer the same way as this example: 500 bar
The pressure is 35.5 bar
